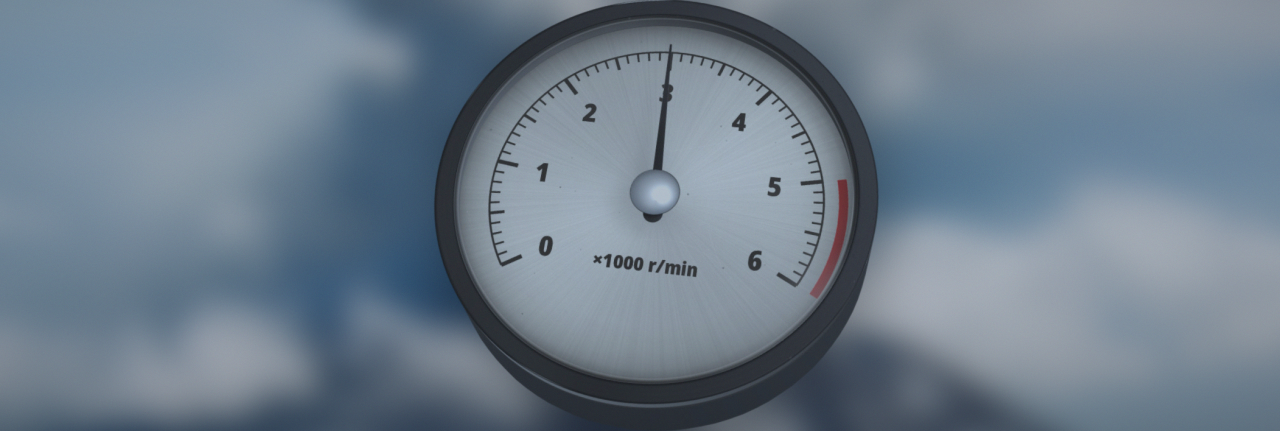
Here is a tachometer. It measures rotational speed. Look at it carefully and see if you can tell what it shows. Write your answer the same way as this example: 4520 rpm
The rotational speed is 3000 rpm
